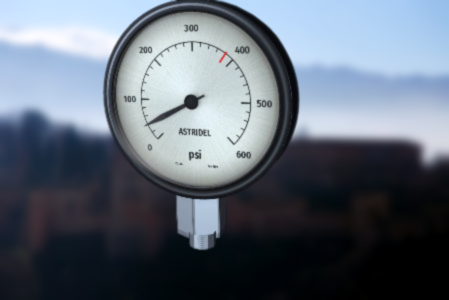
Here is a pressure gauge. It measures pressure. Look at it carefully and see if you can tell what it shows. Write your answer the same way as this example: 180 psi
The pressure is 40 psi
